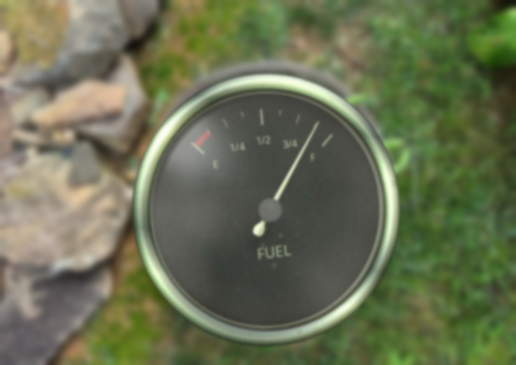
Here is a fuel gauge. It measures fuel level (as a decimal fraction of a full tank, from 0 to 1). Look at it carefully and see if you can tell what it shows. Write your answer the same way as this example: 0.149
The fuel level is 0.875
